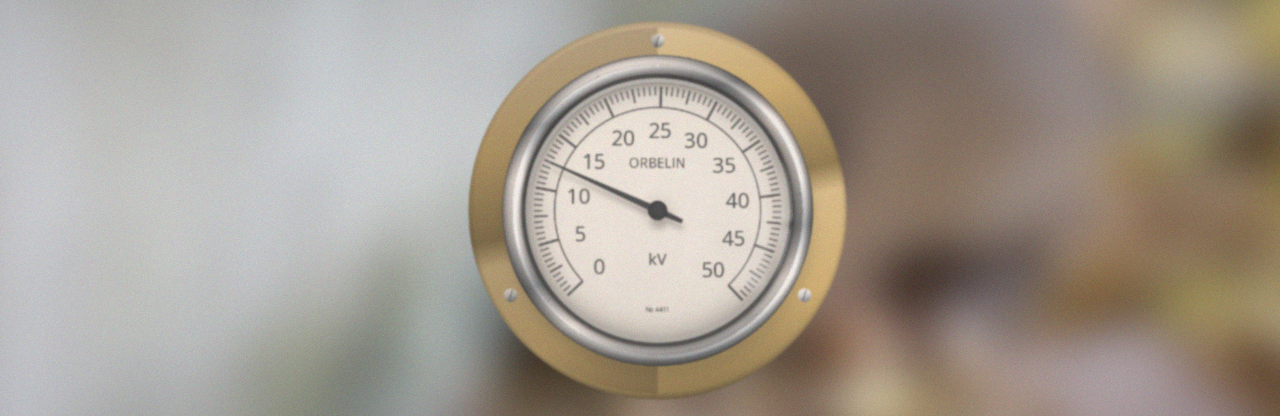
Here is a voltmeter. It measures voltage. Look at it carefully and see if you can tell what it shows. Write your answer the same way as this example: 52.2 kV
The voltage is 12.5 kV
